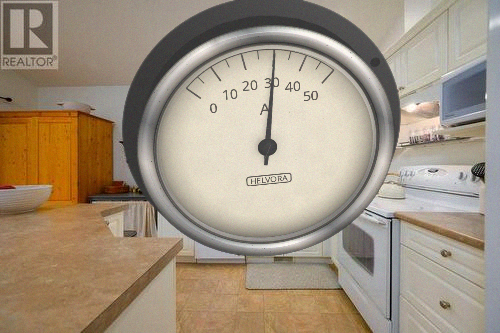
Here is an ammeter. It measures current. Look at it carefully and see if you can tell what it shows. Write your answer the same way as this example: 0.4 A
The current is 30 A
